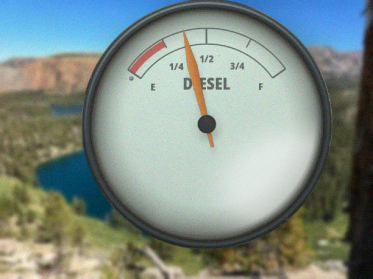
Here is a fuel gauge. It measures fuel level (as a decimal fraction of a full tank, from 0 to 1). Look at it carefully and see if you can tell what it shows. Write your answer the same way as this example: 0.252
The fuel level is 0.375
